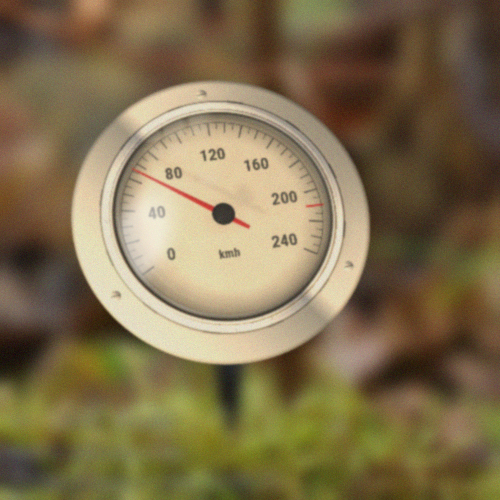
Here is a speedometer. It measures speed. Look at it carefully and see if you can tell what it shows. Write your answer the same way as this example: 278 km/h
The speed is 65 km/h
